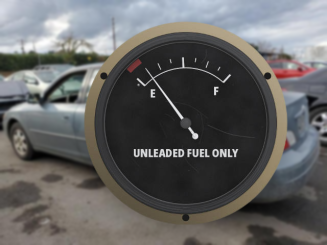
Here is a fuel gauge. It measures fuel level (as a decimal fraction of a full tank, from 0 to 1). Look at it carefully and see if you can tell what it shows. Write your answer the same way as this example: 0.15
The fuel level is 0.125
